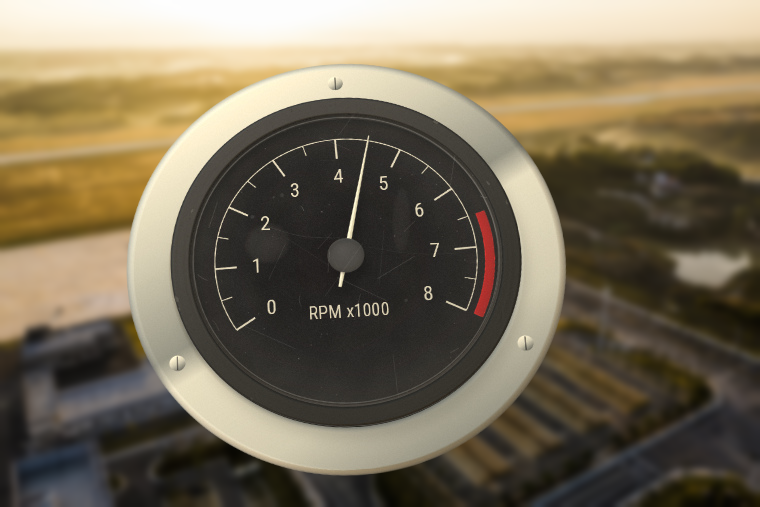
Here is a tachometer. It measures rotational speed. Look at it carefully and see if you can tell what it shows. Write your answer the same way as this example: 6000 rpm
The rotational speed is 4500 rpm
